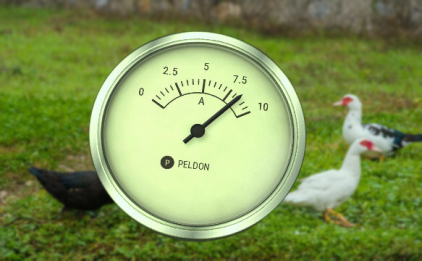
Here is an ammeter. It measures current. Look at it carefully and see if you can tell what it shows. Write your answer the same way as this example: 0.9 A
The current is 8.5 A
